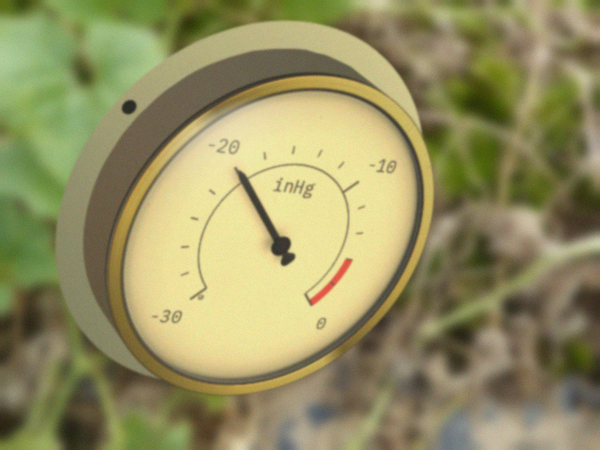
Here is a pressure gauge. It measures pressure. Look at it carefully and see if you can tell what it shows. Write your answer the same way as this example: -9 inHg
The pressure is -20 inHg
